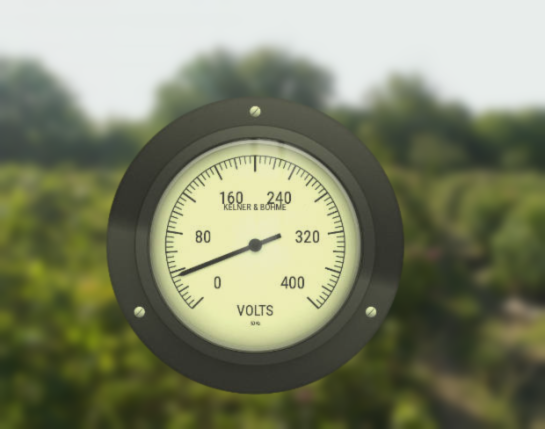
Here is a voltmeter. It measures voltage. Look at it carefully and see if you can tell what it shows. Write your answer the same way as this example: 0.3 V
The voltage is 35 V
